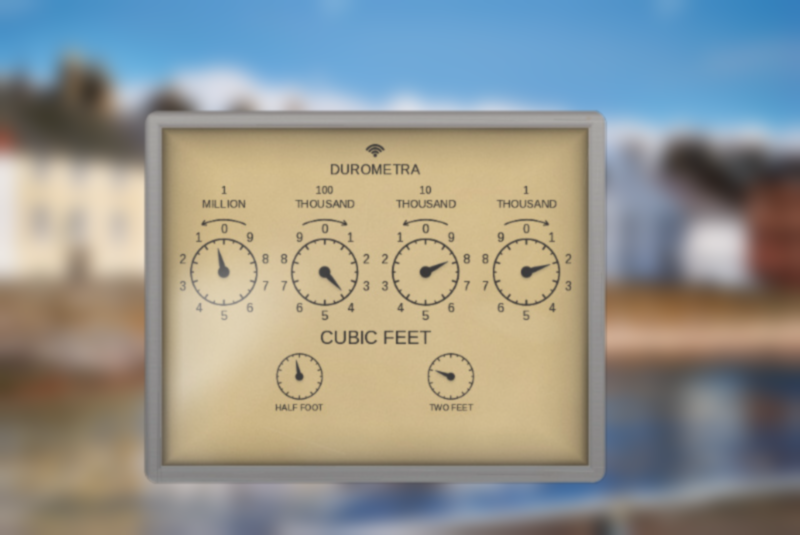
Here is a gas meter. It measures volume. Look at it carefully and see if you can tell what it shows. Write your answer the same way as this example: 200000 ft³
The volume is 38200 ft³
